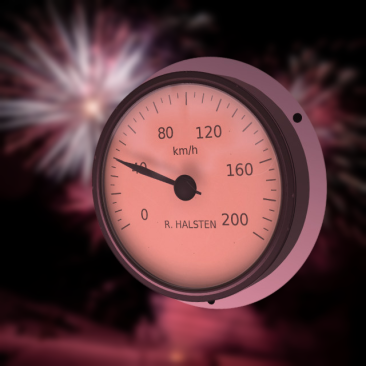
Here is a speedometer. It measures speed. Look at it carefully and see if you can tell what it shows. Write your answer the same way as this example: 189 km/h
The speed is 40 km/h
